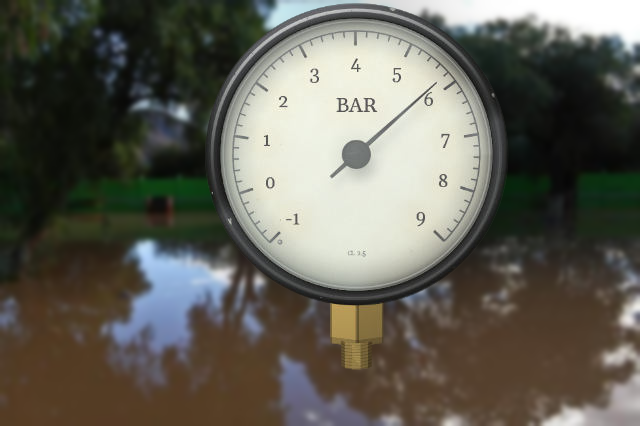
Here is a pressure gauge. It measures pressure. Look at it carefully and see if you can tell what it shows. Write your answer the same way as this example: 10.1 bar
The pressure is 5.8 bar
